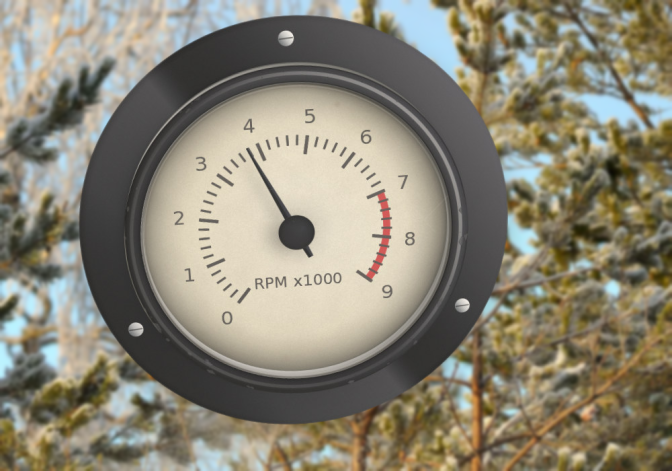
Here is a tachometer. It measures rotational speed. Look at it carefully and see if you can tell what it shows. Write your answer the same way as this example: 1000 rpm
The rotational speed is 3800 rpm
